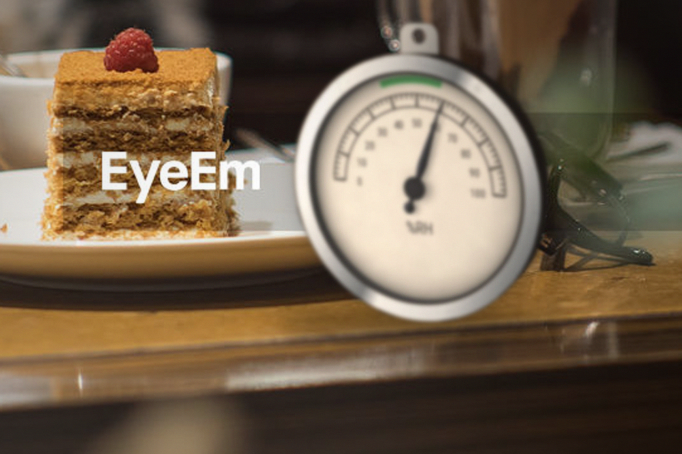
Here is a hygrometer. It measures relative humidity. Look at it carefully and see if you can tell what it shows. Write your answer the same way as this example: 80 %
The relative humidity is 60 %
